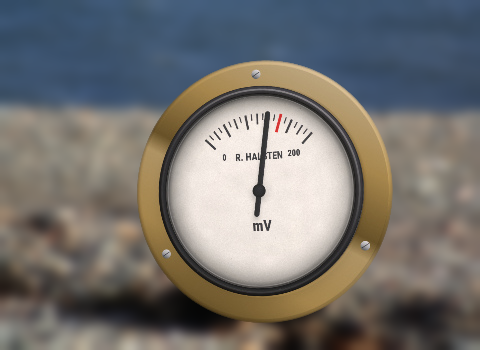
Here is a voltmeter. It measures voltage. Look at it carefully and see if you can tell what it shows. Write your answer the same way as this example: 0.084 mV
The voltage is 120 mV
